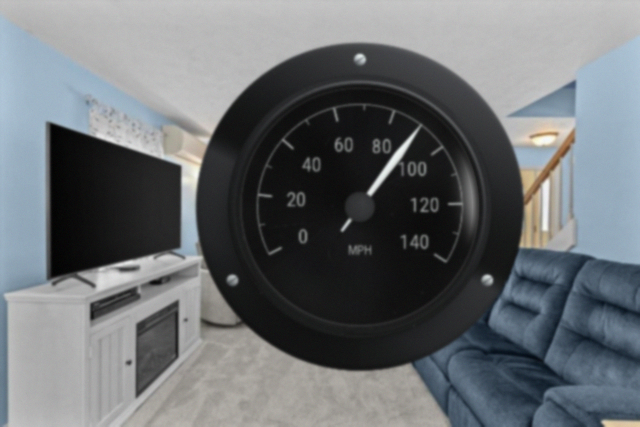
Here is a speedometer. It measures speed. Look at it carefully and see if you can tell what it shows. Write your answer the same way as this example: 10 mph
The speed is 90 mph
